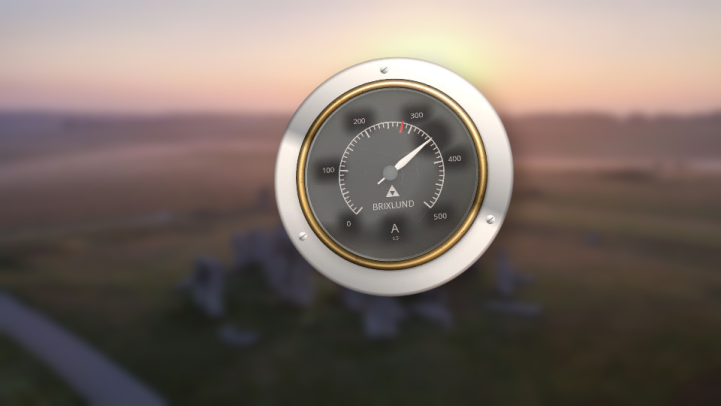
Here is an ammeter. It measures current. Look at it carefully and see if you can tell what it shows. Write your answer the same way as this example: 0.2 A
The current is 350 A
